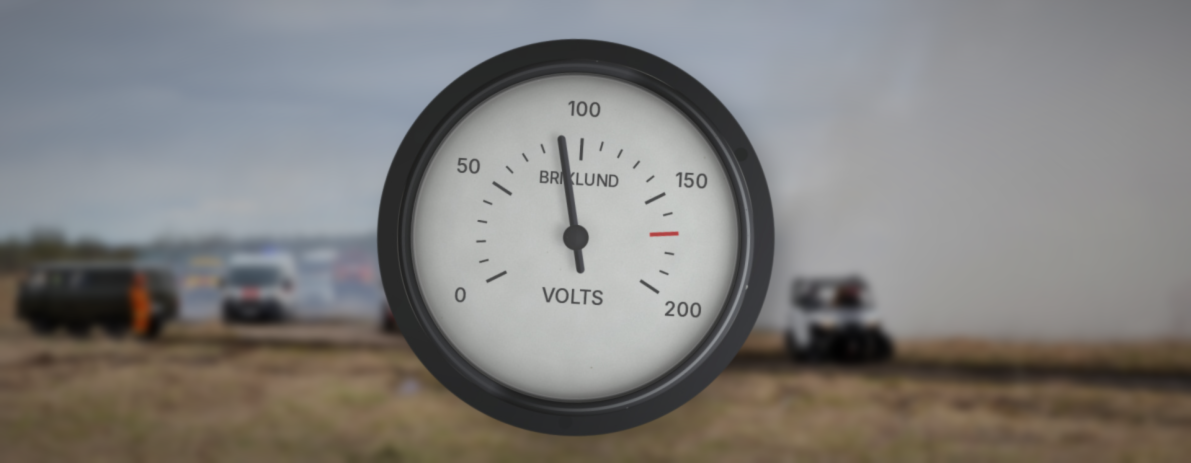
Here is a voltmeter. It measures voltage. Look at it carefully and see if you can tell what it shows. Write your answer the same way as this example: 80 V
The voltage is 90 V
